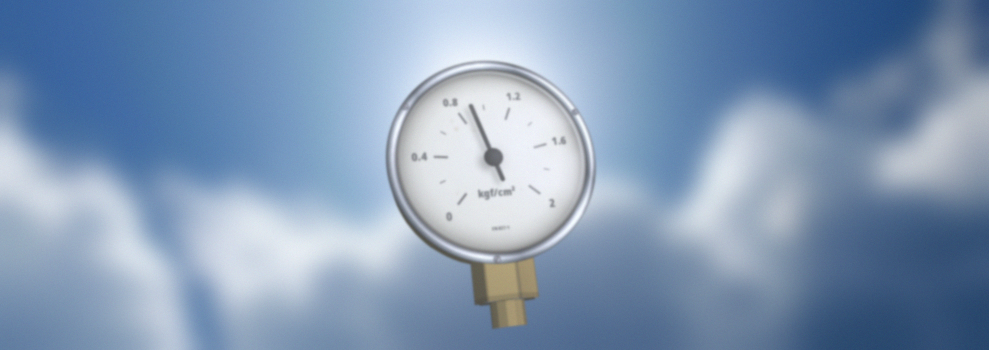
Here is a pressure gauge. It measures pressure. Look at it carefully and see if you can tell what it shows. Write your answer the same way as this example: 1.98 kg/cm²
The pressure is 0.9 kg/cm²
